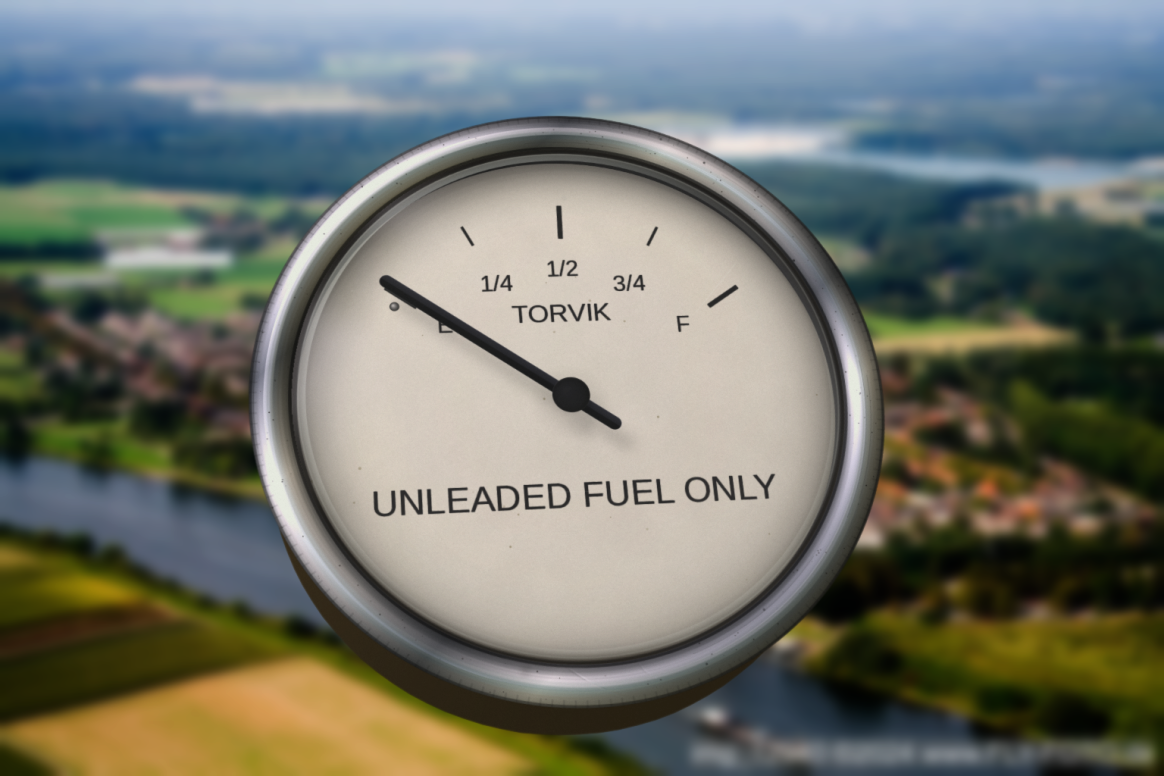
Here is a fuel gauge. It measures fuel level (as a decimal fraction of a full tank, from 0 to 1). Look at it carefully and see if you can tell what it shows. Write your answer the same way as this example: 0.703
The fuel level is 0
